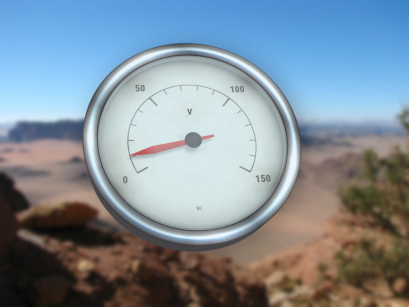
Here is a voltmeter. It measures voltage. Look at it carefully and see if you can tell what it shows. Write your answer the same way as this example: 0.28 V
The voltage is 10 V
